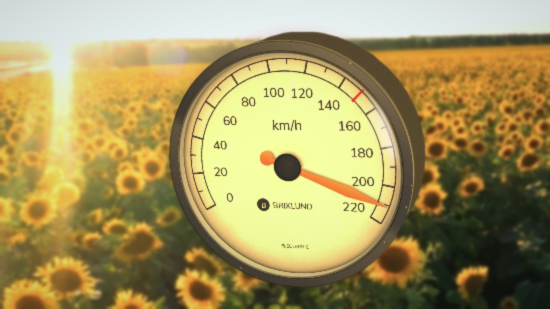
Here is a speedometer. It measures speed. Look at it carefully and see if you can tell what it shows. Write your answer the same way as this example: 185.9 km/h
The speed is 210 km/h
